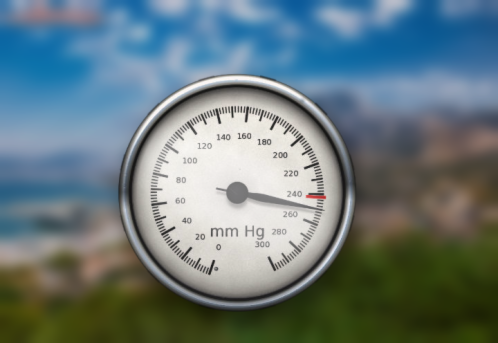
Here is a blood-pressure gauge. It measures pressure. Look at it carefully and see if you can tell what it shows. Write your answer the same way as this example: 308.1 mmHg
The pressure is 250 mmHg
